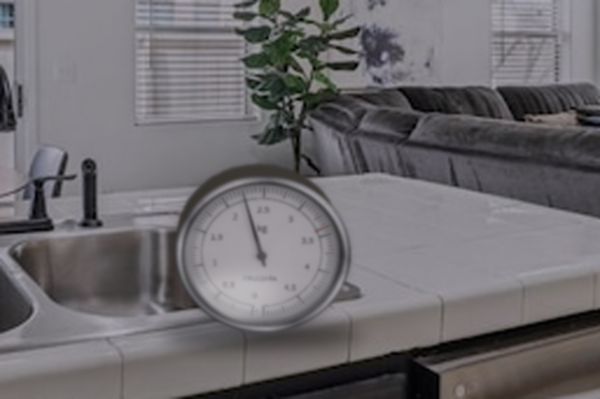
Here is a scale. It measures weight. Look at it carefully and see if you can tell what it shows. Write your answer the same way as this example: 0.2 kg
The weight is 2.25 kg
